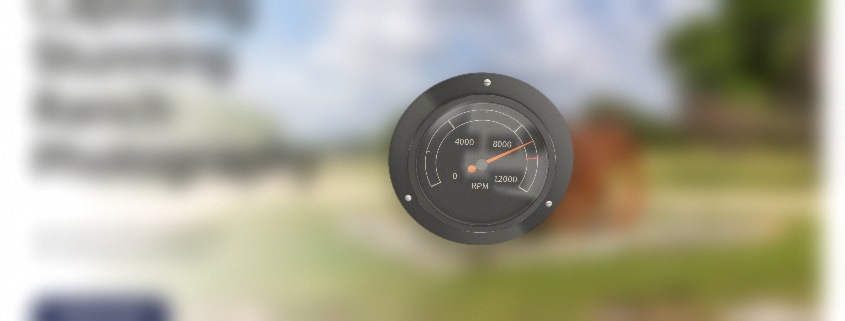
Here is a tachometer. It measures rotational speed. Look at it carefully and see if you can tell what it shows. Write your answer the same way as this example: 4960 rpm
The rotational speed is 9000 rpm
